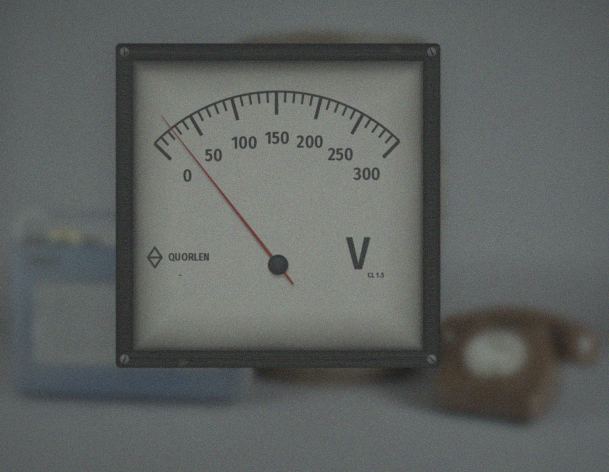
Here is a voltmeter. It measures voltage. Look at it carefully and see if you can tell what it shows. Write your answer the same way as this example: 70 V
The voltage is 25 V
